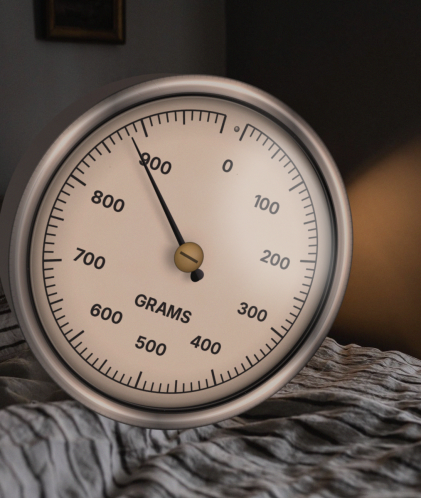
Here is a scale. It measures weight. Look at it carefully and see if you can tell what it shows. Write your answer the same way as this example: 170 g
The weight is 880 g
